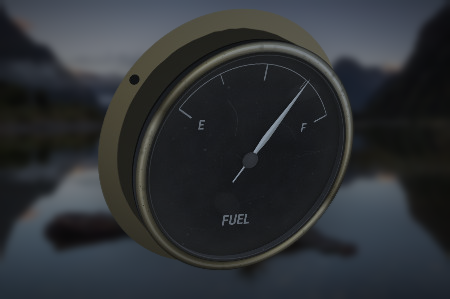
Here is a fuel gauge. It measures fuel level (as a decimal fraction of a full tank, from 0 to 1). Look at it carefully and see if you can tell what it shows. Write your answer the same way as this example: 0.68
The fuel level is 0.75
